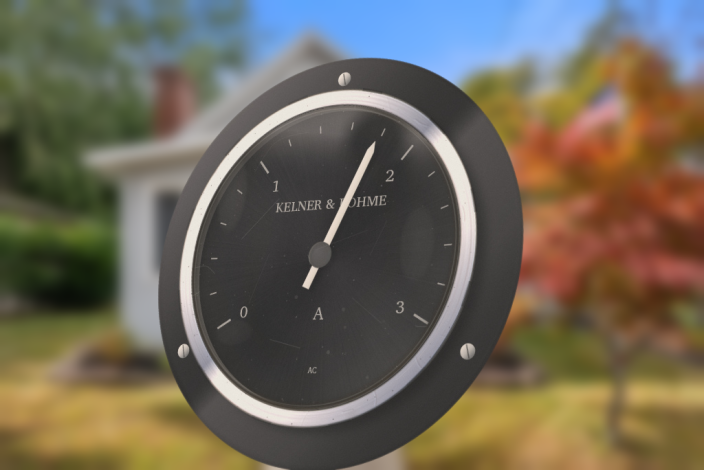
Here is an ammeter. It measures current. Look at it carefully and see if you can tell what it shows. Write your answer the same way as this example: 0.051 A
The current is 1.8 A
